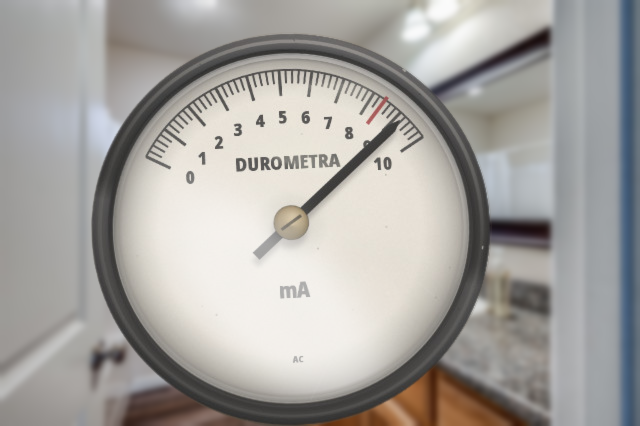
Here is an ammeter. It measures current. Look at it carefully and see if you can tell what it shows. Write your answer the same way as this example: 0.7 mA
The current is 9.2 mA
